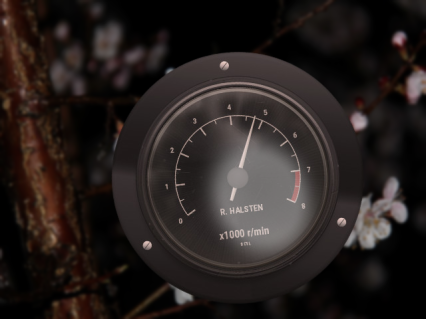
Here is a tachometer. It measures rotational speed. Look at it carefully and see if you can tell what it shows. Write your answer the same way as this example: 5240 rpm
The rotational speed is 4750 rpm
